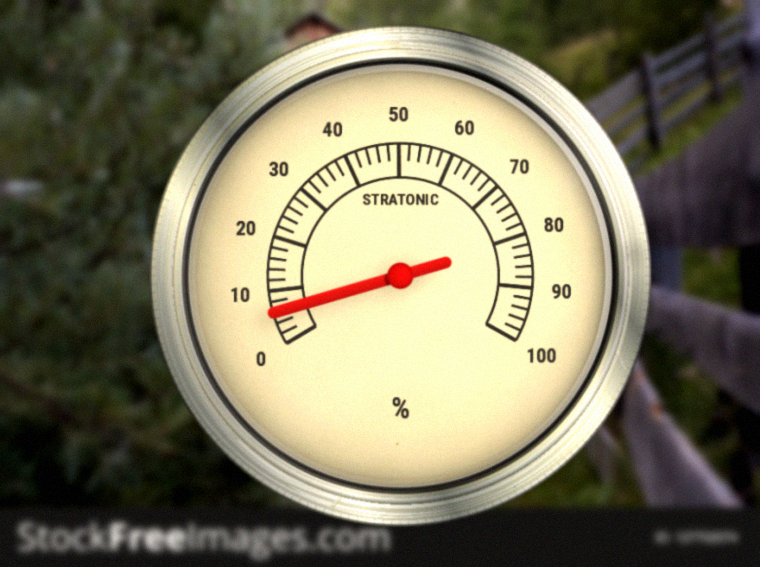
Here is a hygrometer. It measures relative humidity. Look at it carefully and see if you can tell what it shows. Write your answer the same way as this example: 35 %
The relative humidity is 6 %
